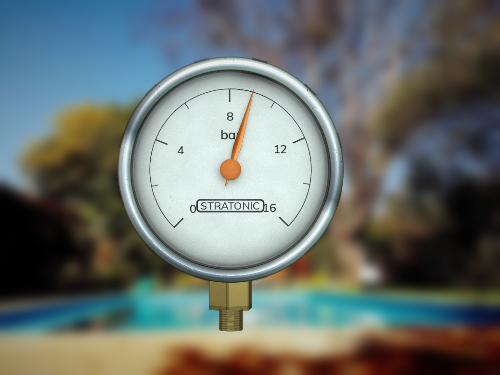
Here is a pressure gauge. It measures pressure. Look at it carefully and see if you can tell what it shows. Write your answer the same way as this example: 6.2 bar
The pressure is 9 bar
